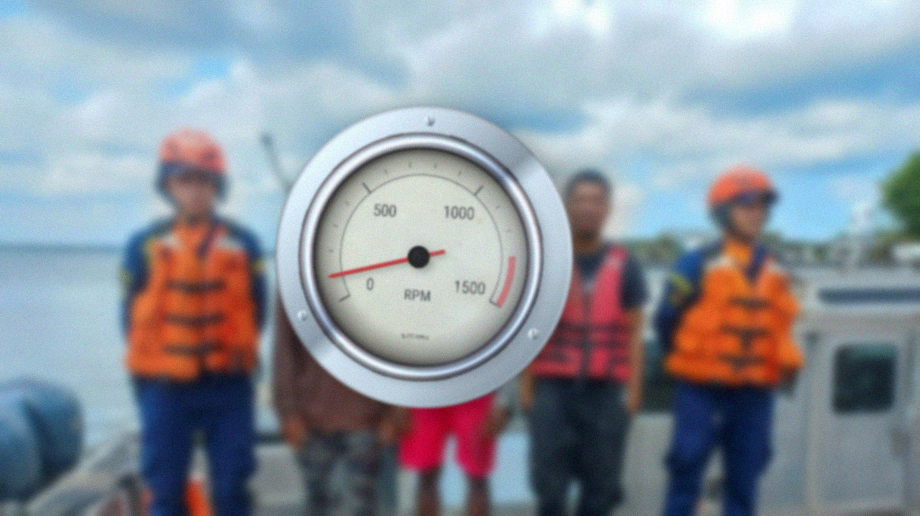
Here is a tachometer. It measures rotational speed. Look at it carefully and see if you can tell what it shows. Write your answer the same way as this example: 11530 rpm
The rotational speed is 100 rpm
